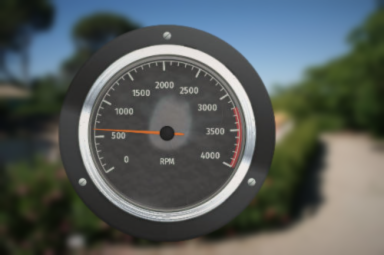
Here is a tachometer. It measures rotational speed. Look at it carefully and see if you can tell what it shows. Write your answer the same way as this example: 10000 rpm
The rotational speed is 600 rpm
